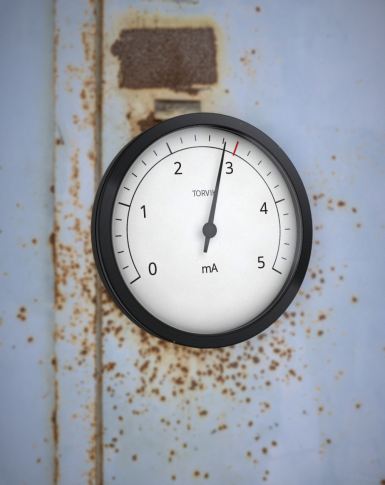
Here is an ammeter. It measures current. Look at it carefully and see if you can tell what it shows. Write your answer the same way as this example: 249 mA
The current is 2.8 mA
